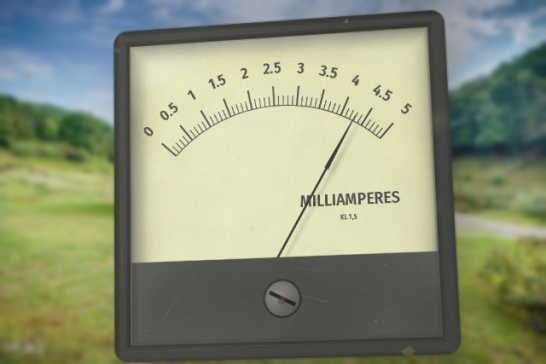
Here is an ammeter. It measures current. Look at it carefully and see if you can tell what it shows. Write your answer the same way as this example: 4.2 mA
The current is 4.3 mA
